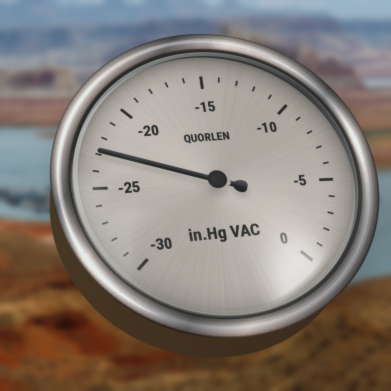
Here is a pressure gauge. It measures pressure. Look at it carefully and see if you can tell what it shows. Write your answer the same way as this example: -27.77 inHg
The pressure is -23 inHg
